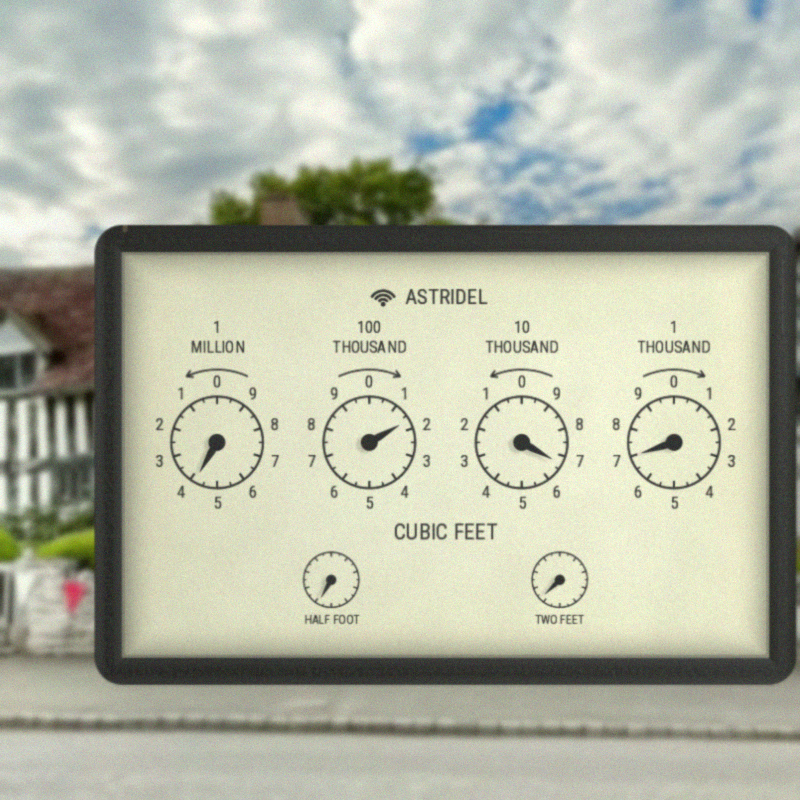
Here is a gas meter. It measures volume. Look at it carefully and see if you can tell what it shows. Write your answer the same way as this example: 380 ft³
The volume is 416700 ft³
